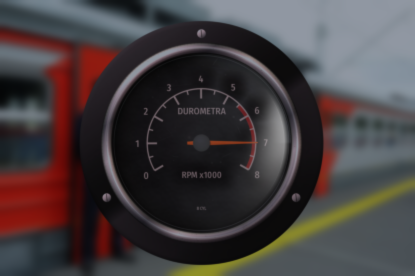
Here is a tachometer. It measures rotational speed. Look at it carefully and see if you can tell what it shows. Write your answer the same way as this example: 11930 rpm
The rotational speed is 7000 rpm
